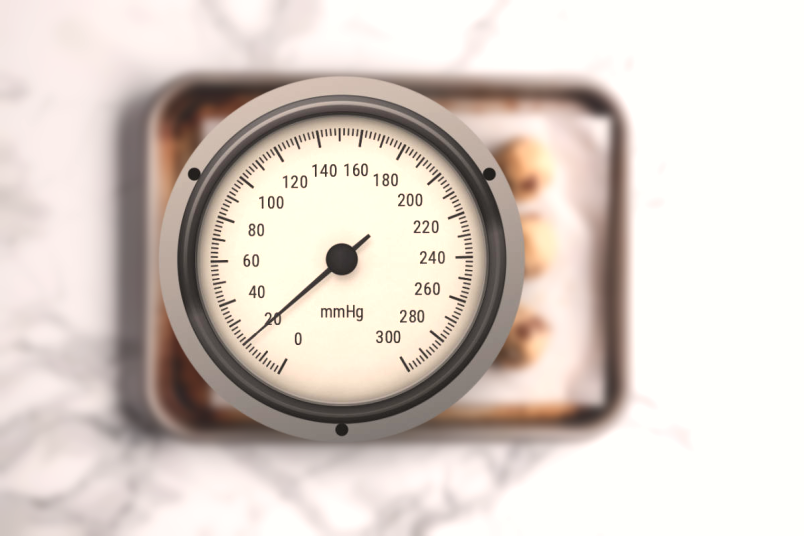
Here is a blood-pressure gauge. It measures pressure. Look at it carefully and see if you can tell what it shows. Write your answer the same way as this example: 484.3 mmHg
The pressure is 20 mmHg
